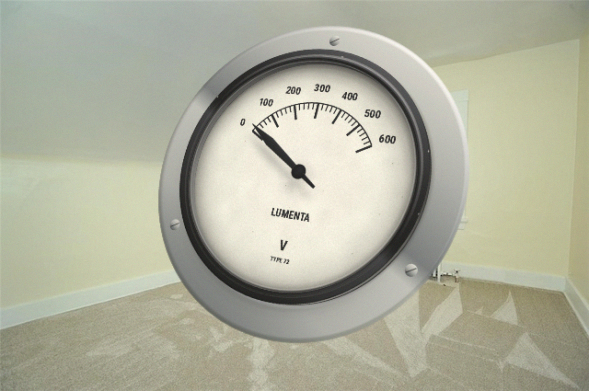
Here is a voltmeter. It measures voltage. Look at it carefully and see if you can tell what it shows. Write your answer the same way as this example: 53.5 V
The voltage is 20 V
